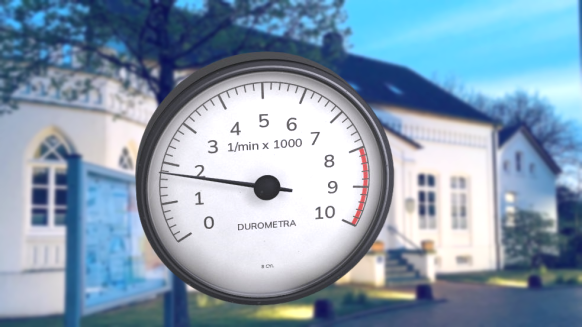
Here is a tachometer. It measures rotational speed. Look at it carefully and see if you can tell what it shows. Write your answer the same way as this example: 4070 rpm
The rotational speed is 1800 rpm
